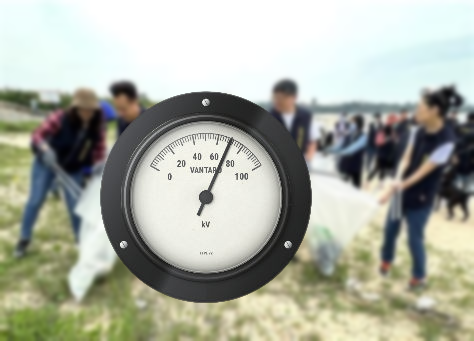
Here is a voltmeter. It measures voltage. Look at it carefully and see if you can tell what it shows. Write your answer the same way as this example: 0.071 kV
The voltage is 70 kV
